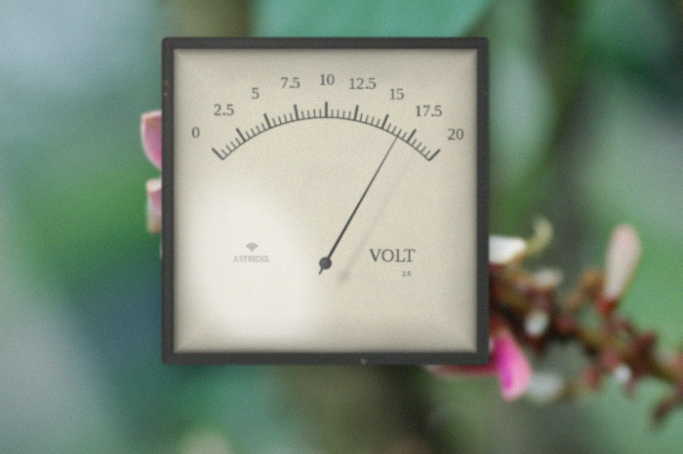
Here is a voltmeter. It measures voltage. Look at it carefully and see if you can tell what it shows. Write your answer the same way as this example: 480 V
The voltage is 16.5 V
